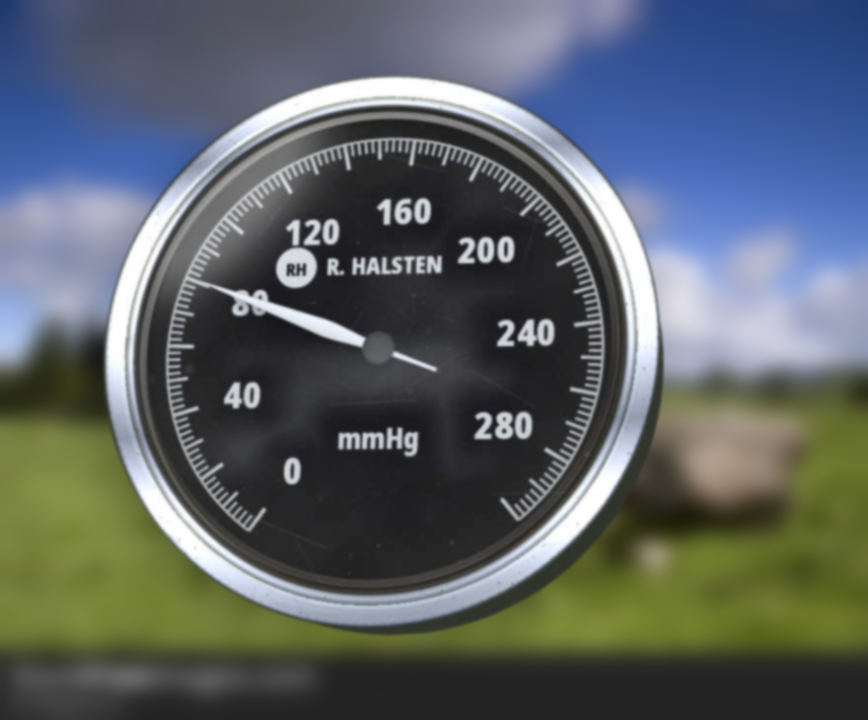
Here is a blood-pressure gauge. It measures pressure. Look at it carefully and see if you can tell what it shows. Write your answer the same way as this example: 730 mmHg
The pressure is 80 mmHg
